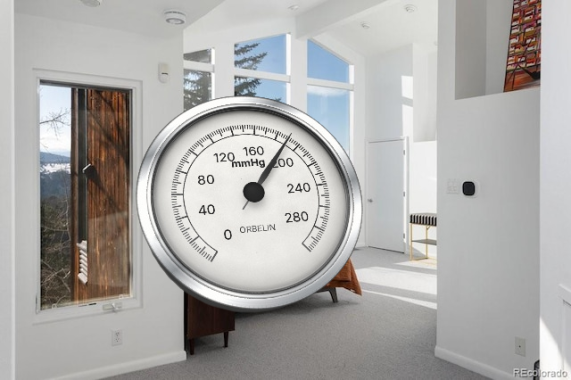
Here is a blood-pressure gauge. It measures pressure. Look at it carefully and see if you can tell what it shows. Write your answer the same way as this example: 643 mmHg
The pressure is 190 mmHg
